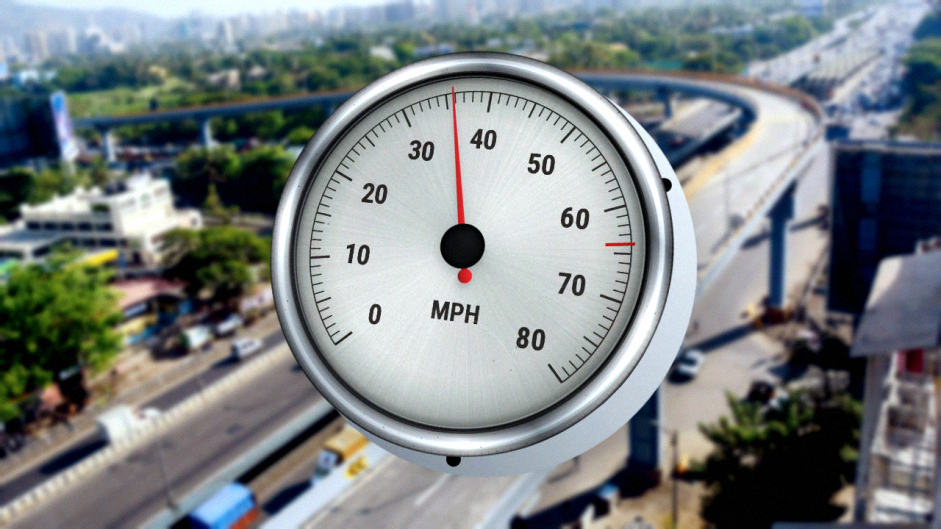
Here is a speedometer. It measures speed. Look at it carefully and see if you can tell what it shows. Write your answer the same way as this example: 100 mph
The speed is 36 mph
